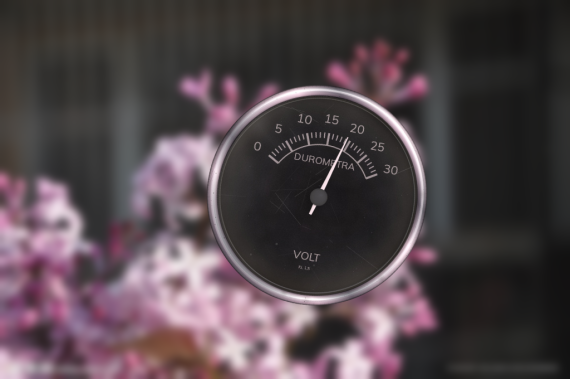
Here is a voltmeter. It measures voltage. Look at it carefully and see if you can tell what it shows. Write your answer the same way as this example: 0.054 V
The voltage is 19 V
